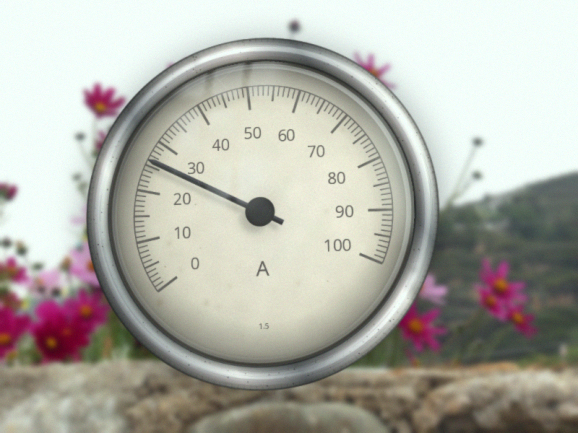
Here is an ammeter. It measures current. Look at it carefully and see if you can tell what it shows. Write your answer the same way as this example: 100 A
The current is 26 A
